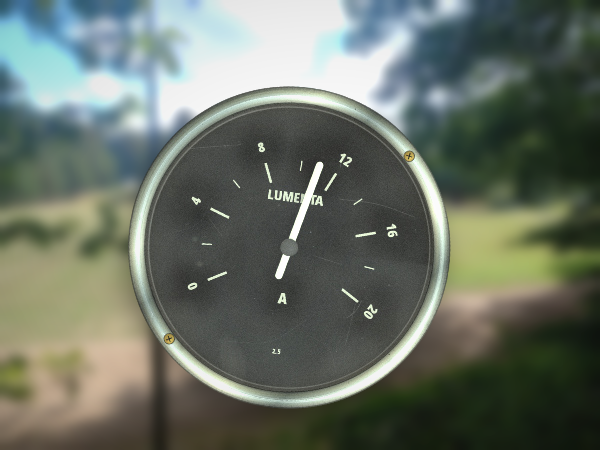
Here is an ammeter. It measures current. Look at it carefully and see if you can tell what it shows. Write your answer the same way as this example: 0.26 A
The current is 11 A
